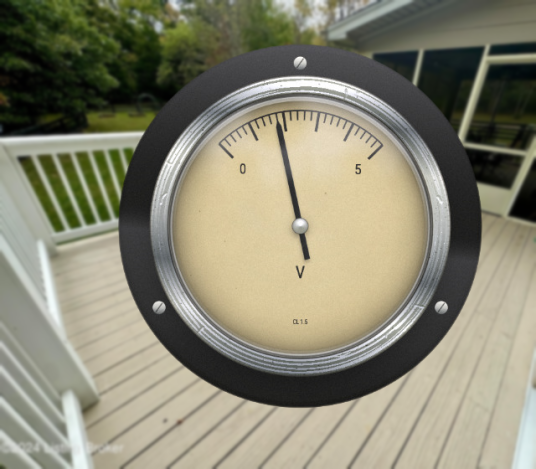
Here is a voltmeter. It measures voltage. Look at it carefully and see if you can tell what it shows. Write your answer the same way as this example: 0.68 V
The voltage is 1.8 V
